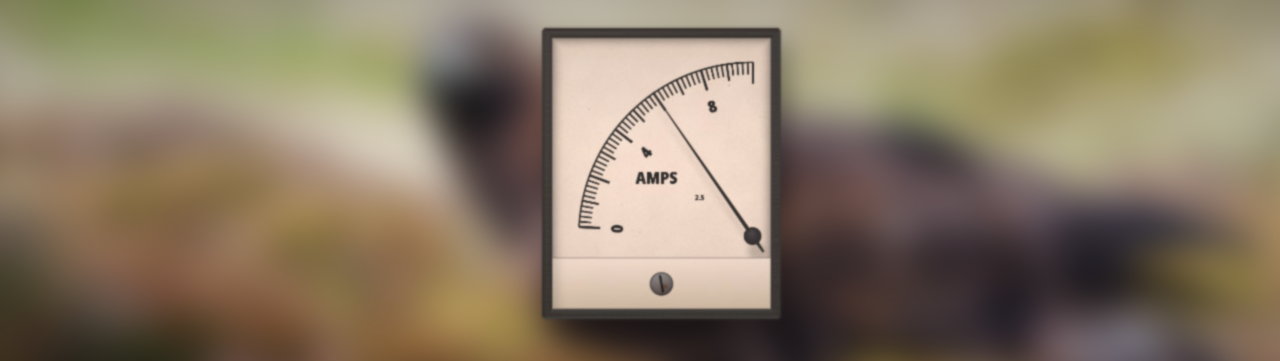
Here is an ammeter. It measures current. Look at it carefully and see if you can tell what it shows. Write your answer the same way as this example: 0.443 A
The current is 6 A
